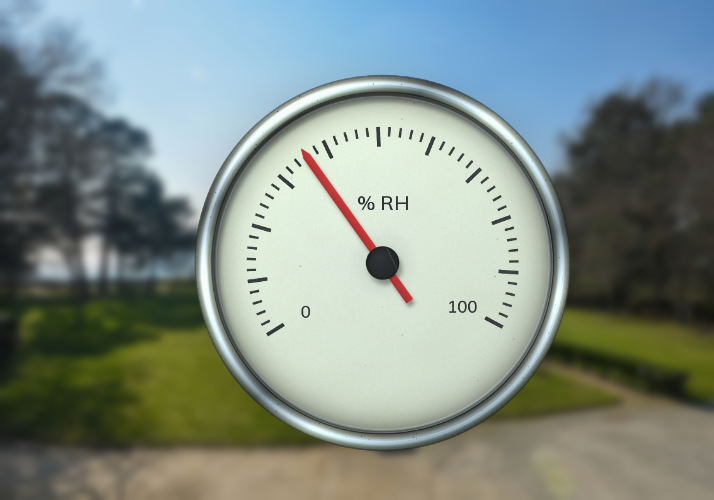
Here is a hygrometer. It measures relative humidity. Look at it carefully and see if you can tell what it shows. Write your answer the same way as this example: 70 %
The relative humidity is 36 %
